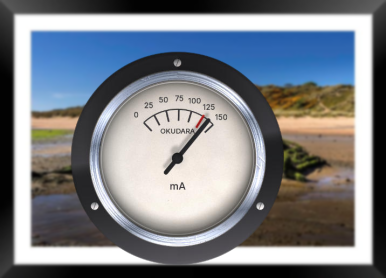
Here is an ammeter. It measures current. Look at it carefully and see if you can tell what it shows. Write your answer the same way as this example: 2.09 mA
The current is 137.5 mA
